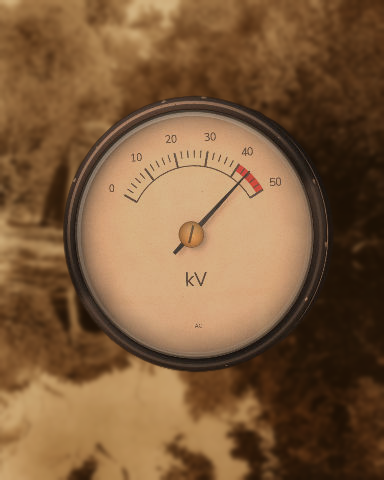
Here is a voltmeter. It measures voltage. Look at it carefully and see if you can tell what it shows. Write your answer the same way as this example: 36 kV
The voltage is 44 kV
